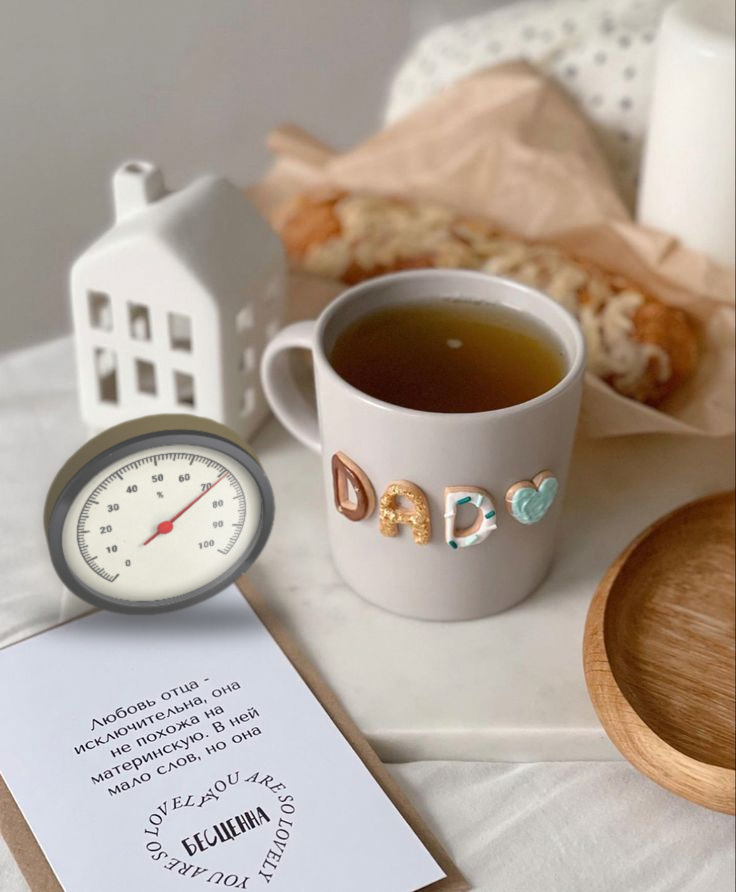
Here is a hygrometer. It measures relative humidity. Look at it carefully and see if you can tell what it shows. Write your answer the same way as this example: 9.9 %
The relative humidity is 70 %
